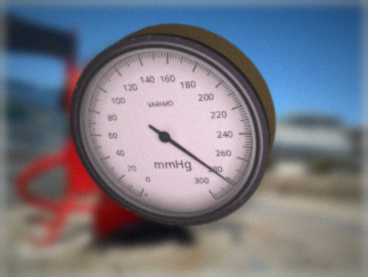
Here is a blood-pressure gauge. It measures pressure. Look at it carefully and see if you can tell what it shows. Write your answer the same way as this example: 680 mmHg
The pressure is 280 mmHg
